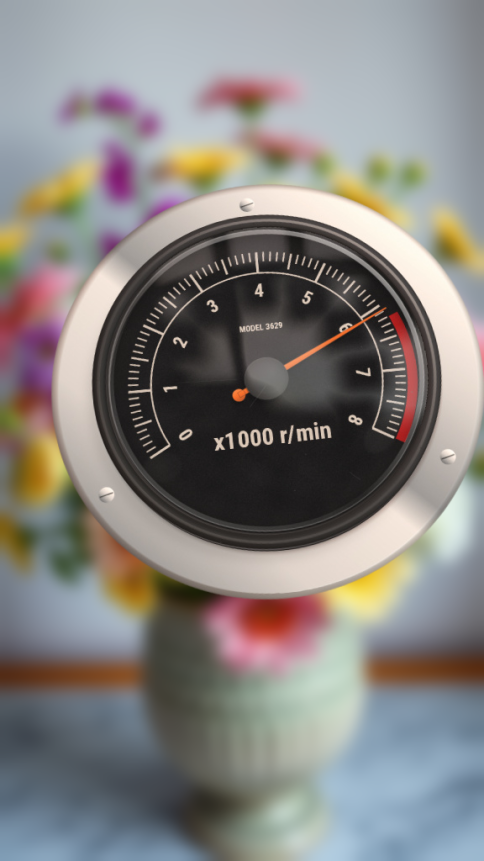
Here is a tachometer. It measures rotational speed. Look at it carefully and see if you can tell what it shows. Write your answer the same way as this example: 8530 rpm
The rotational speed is 6100 rpm
